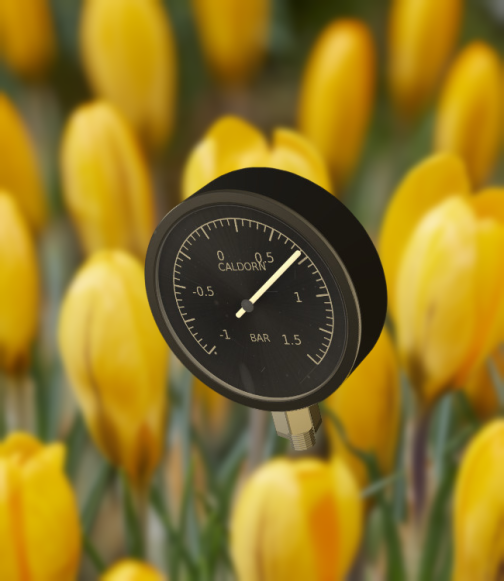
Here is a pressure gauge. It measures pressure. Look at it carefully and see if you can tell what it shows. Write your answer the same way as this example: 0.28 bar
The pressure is 0.7 bar
